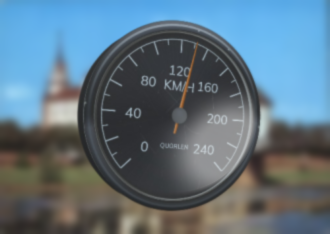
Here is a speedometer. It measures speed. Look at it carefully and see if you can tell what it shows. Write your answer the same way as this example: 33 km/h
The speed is 130 km/h
